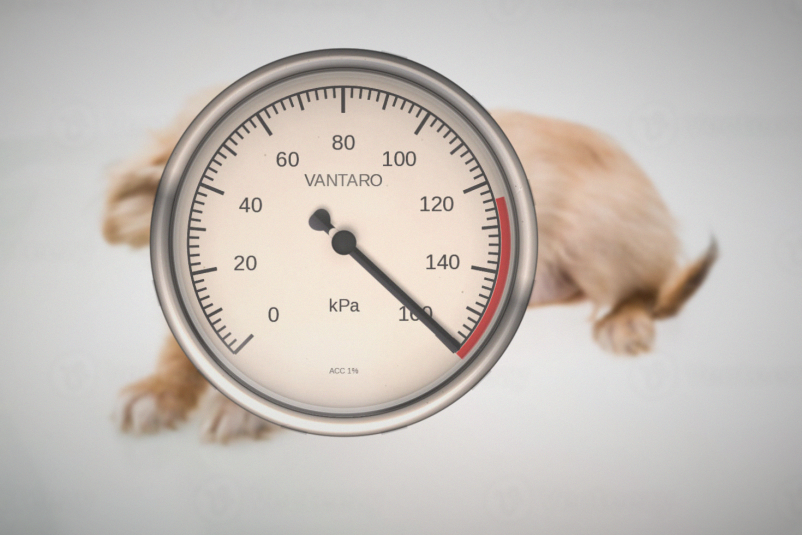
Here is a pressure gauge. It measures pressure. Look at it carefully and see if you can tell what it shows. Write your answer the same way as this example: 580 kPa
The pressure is 159 kPa
